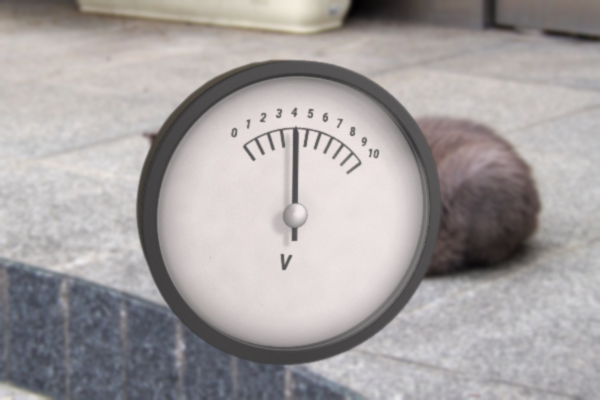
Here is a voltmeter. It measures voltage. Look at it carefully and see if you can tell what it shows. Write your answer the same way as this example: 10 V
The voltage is 4 V
